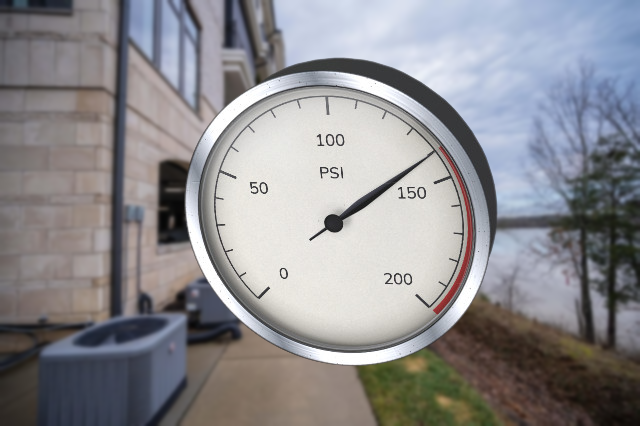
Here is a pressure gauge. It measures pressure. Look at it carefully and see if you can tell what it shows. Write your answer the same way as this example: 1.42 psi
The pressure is 140 psi
